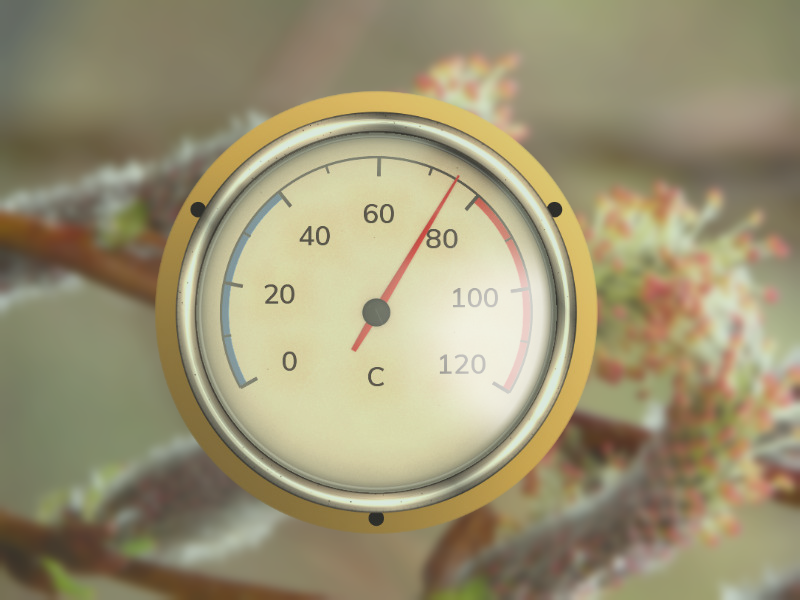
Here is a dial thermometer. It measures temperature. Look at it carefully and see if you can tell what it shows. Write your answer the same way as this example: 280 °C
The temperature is 75 °C
